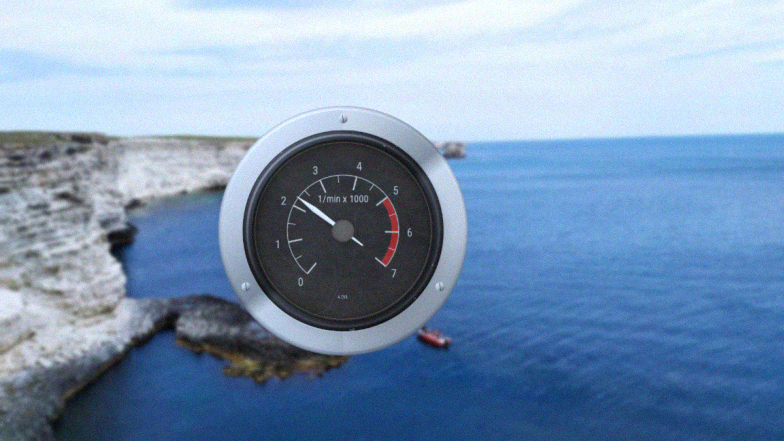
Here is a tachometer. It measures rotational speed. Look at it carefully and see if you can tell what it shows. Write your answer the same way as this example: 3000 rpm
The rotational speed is 2250 rpm
